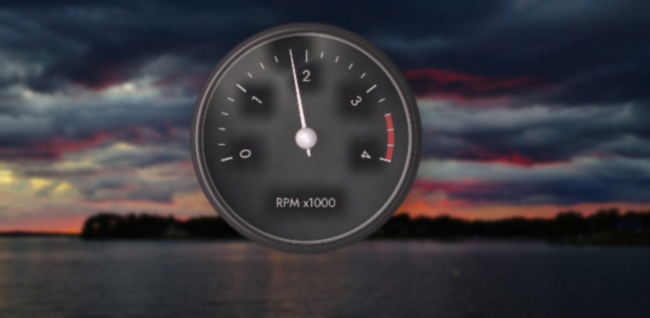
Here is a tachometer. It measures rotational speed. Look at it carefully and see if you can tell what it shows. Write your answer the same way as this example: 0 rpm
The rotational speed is 1800 rpm
